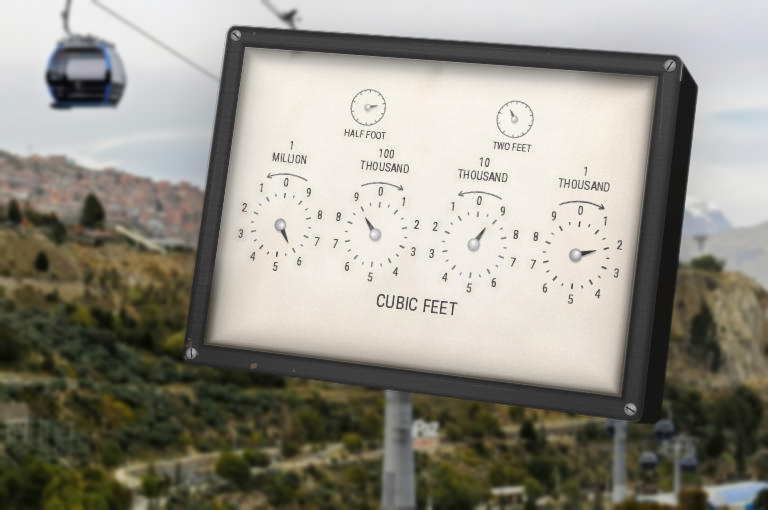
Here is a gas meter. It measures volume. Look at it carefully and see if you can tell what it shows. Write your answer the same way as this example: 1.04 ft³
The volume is 589200 ft³
